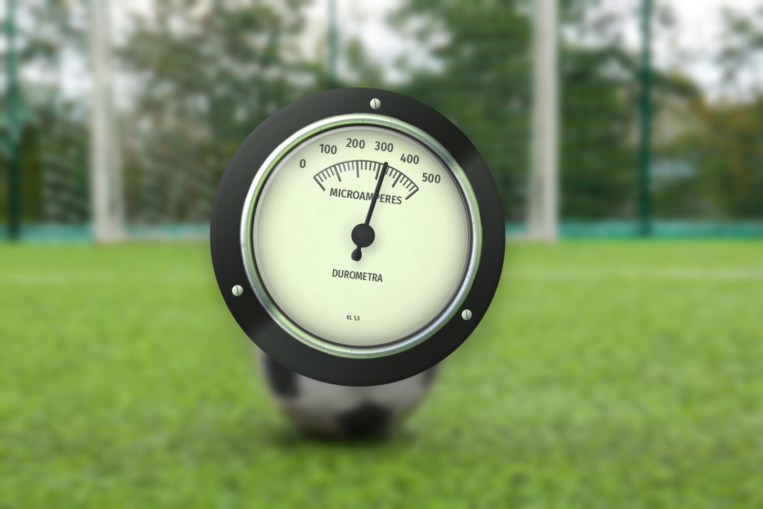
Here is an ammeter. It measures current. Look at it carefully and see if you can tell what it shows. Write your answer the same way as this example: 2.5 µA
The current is 320 µA
